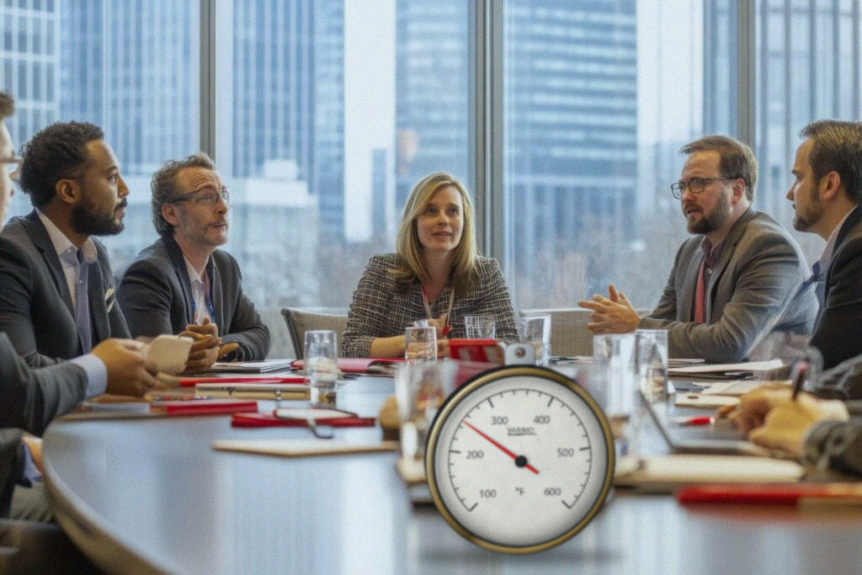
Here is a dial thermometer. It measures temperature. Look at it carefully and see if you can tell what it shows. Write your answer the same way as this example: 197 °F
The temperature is 250 °F
